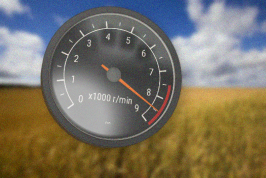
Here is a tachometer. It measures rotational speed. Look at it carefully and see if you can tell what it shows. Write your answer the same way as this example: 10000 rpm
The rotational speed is 8500 rpm
